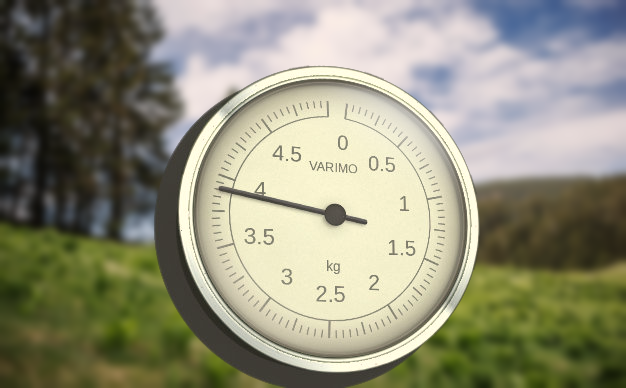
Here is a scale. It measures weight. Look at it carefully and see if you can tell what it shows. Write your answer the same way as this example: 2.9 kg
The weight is 3.9 kg
